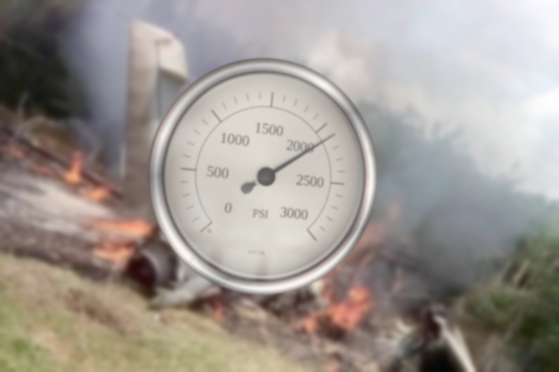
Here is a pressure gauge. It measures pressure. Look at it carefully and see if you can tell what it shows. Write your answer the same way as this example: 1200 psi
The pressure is 2100 psi
